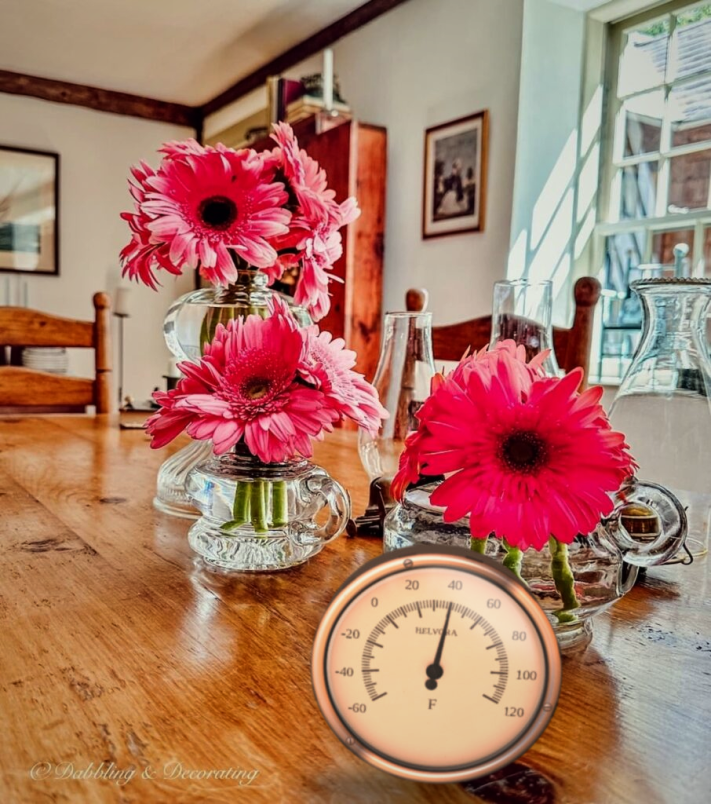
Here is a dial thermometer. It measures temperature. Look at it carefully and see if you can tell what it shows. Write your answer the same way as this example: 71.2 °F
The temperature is 40 °F
